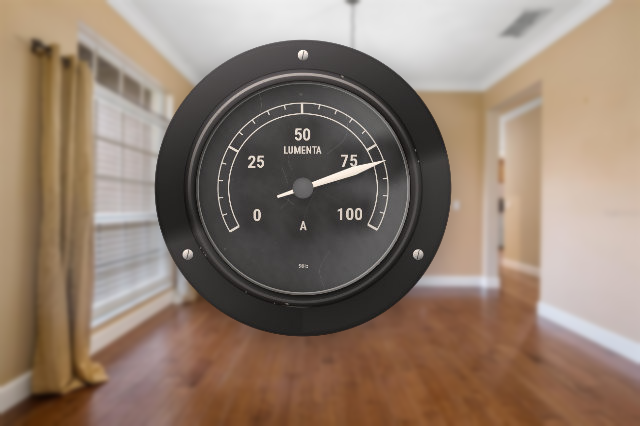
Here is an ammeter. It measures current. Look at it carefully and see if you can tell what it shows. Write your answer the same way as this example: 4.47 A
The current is 80 A
